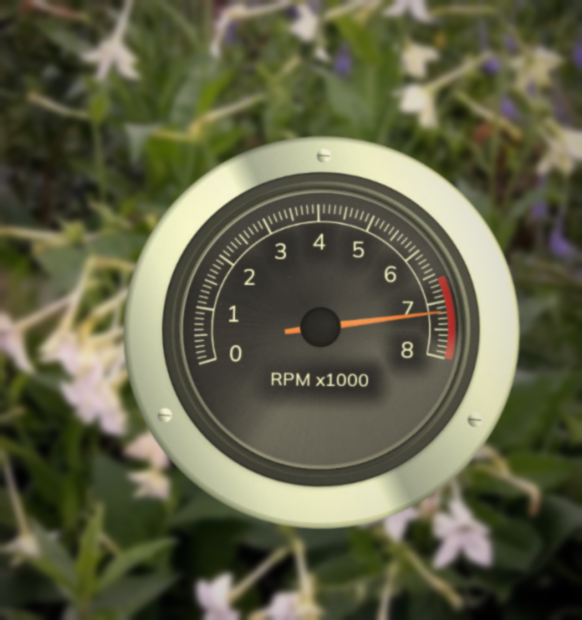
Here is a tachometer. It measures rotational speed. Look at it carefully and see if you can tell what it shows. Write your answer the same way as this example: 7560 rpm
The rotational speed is 7200 rpm
